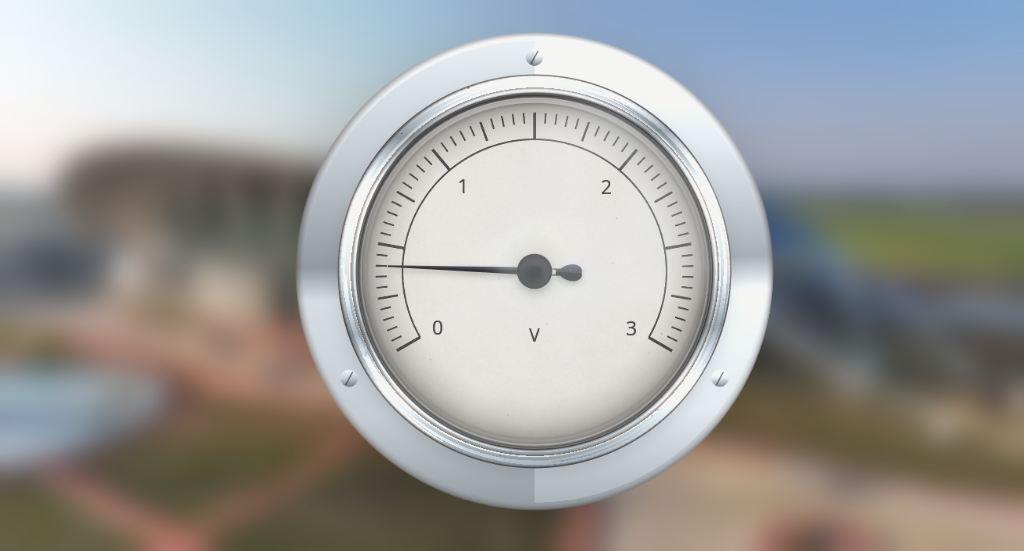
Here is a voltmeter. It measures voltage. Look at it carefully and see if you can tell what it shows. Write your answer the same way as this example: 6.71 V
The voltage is 0.4 V
